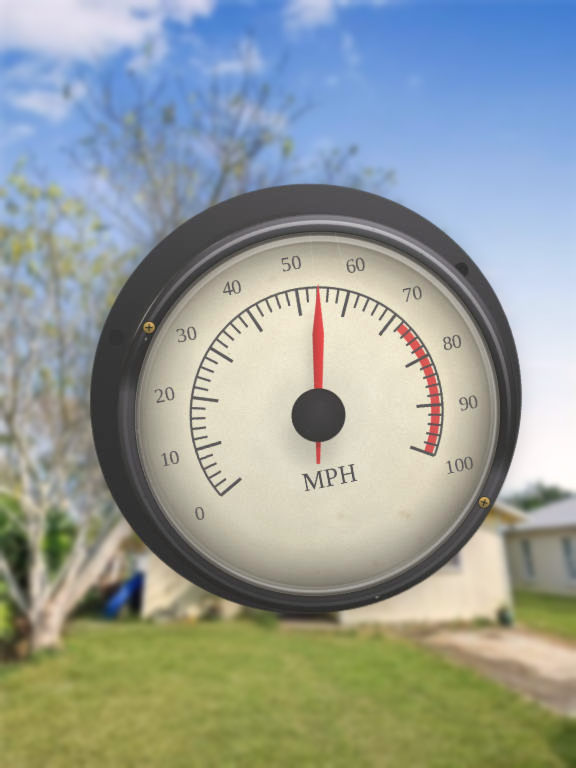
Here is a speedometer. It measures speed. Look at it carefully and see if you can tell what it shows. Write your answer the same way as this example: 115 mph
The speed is 54 mph
